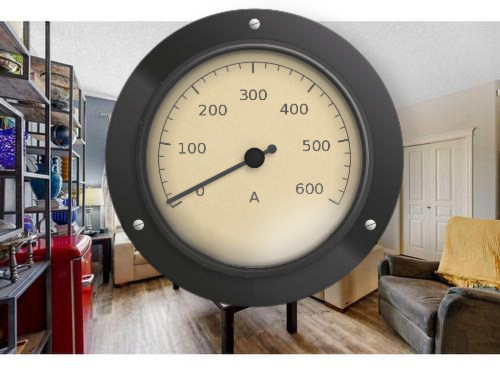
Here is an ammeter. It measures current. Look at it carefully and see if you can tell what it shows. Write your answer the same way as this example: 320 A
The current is 10 A
